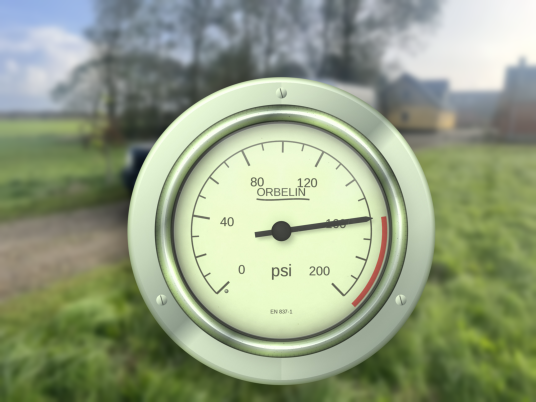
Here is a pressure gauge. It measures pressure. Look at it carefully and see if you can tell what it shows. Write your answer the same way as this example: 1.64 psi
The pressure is 160 psi
